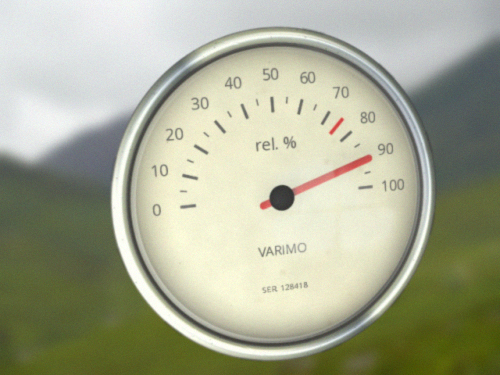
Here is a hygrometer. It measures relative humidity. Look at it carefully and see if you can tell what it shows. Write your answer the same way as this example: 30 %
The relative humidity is 90 %
